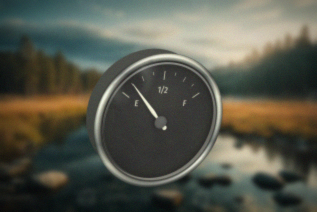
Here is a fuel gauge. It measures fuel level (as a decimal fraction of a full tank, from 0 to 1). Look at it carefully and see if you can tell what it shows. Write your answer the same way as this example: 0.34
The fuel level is 0.125
